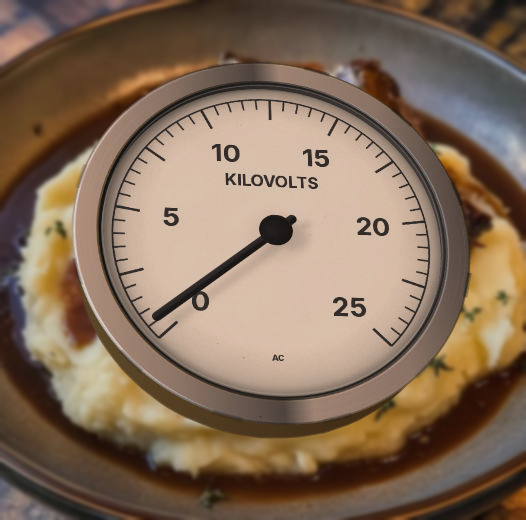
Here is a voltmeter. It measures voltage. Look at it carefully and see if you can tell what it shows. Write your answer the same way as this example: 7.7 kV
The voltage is 0.5 kV
